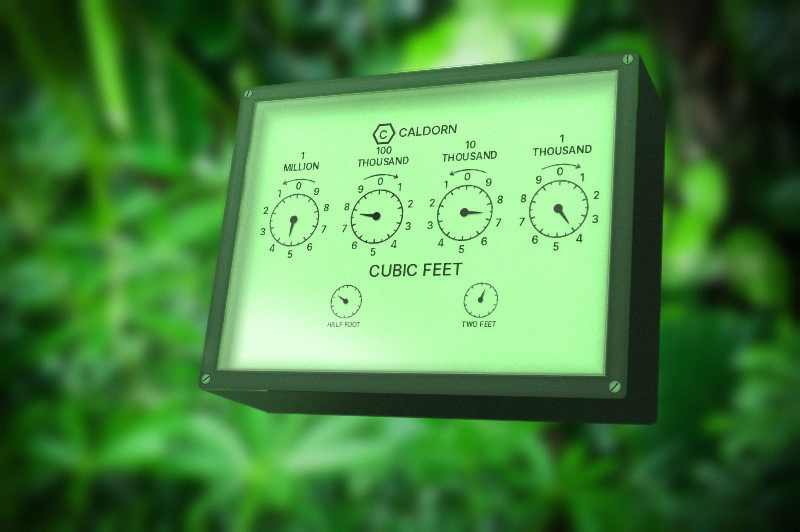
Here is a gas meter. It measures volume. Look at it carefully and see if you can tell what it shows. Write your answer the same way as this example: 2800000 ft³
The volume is 477400 ft³
